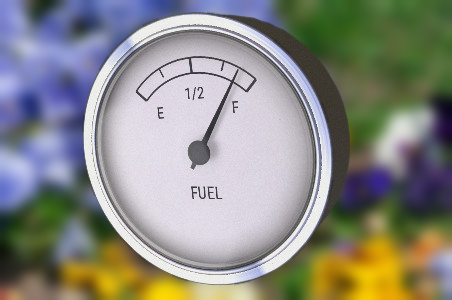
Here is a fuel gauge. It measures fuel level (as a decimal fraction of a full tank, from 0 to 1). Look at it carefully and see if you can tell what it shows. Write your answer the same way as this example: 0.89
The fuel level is 0.875
